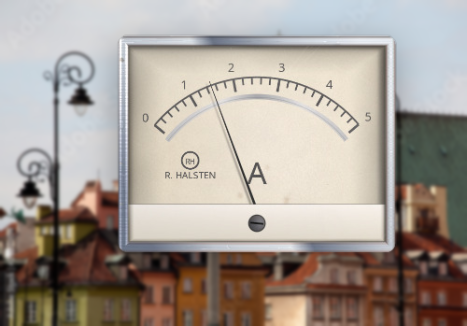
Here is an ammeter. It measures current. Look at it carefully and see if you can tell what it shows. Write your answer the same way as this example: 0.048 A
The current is 1.5 A
